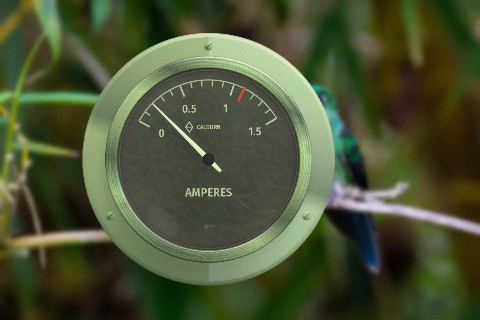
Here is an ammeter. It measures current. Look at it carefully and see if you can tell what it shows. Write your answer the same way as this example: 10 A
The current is 0.2 A
